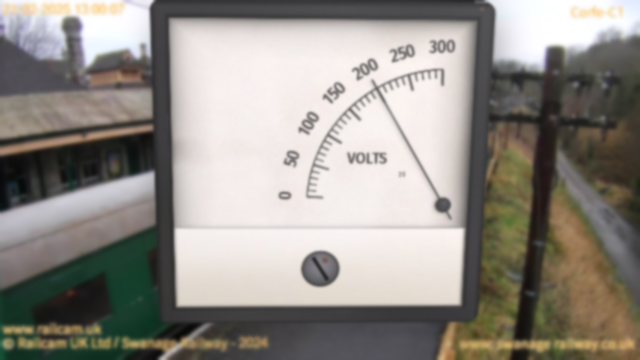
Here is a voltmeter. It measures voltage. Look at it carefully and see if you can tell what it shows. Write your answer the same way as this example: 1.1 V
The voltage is 200 V
